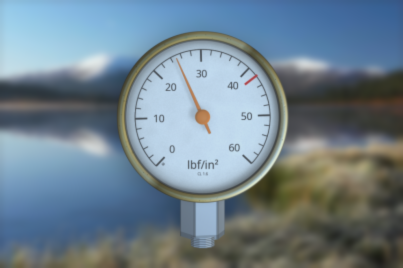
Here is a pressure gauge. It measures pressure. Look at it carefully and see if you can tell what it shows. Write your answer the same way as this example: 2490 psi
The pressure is 25 psi
